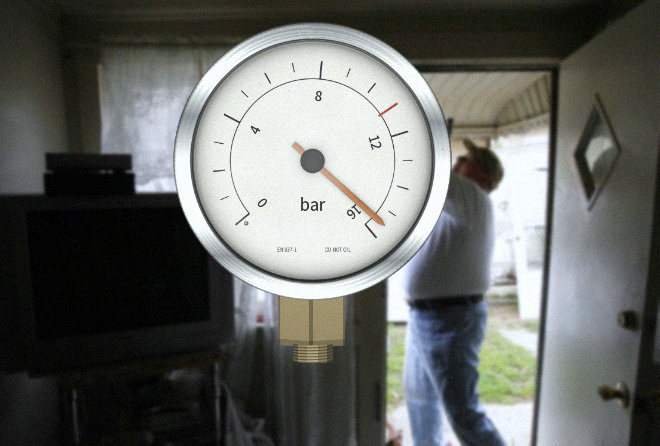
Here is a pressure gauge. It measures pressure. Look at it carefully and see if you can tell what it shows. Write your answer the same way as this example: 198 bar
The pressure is 15.5 bar
